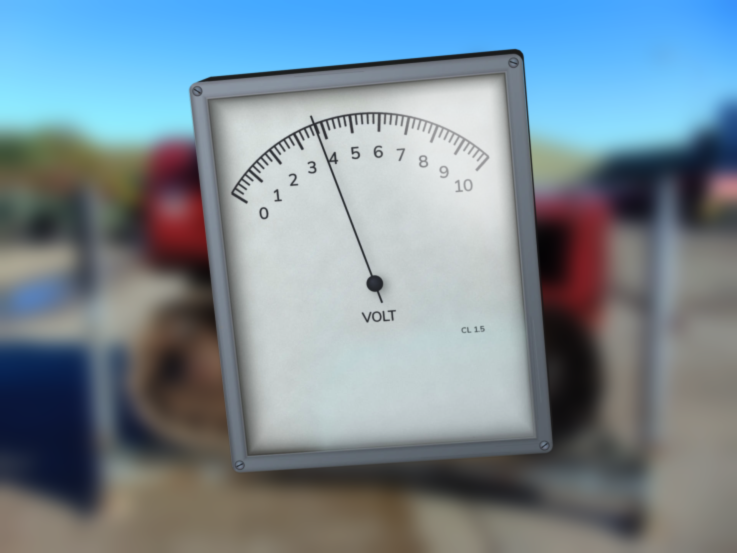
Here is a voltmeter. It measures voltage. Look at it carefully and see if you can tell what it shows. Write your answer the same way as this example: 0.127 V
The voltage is 3.8 V
